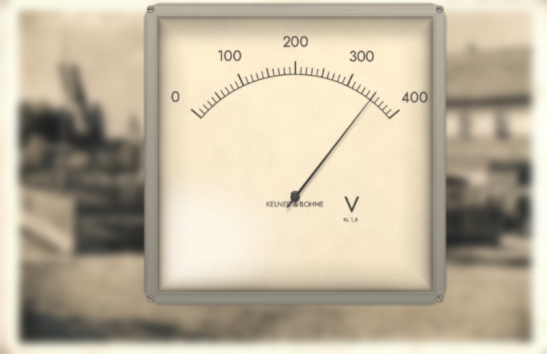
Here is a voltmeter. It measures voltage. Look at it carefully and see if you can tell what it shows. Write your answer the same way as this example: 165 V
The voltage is 350 V
